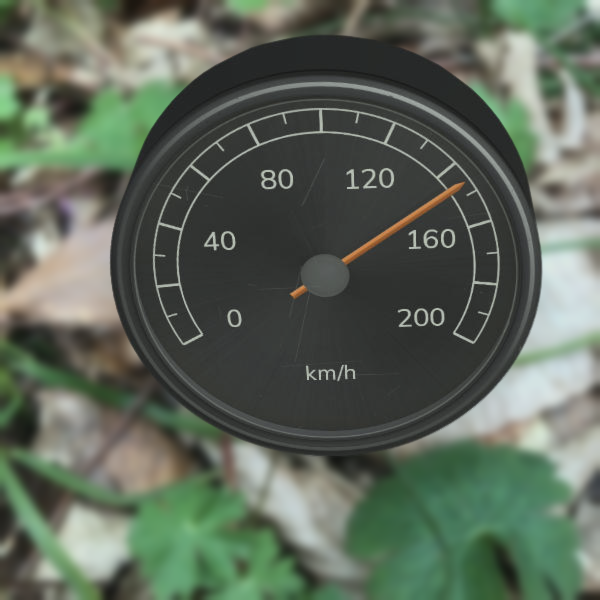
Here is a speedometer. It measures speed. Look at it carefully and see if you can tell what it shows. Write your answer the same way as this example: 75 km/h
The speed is 145 km/h
